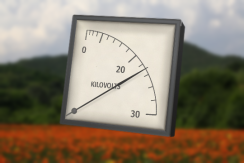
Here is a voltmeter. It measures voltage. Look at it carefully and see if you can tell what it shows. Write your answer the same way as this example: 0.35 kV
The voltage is 23 kV
